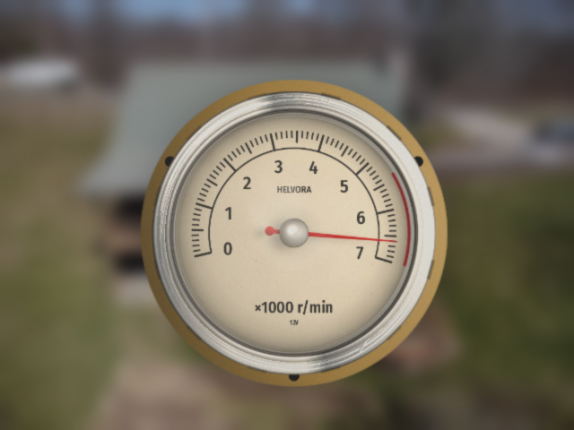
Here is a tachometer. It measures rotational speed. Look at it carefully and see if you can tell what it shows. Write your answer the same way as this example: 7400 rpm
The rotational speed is 6600 rpm
